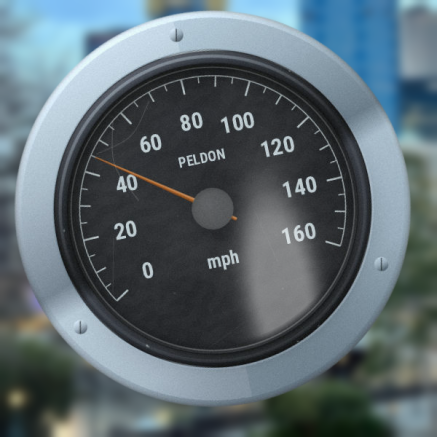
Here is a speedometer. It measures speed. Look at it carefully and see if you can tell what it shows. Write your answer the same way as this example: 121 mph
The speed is 45 mph
